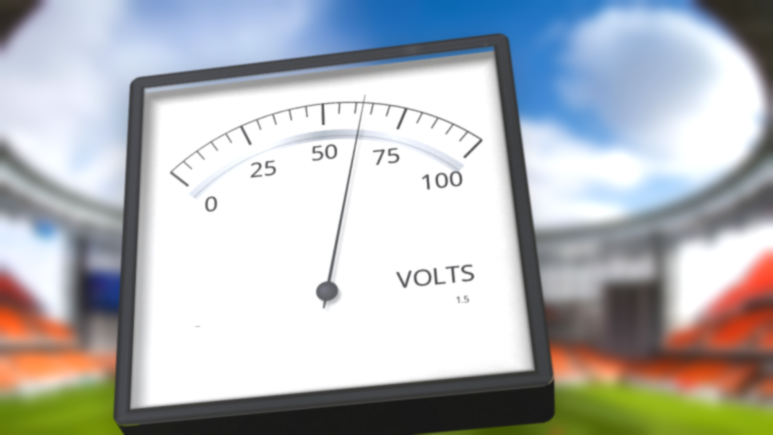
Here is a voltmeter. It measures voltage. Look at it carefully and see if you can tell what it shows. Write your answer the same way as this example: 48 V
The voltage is 62.5 V
